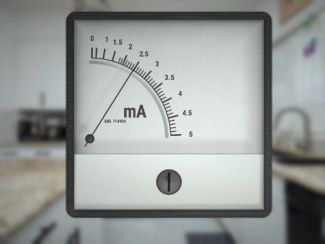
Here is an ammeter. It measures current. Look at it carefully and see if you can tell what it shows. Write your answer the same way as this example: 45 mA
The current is 2.5 mA
